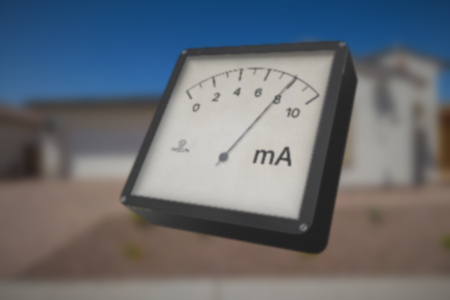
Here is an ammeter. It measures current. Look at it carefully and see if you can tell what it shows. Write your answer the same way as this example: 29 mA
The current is 8 mA
